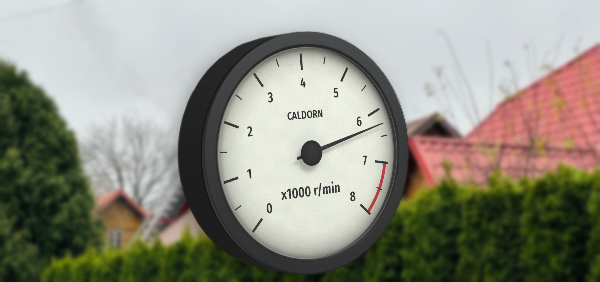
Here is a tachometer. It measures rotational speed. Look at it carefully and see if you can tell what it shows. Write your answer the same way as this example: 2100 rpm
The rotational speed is 6250 rpm
